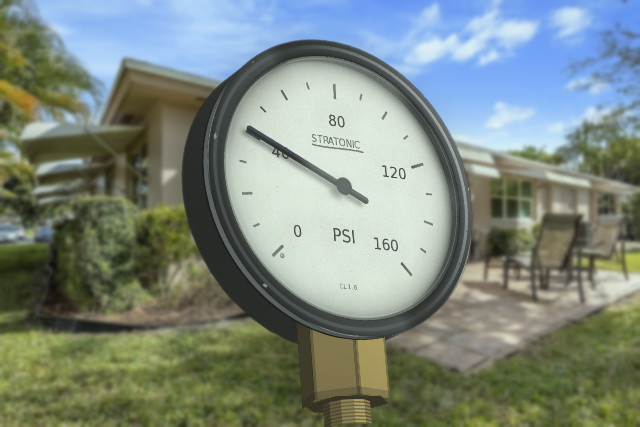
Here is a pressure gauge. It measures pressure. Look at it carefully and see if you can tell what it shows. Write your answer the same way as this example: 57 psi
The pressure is 40 psi
